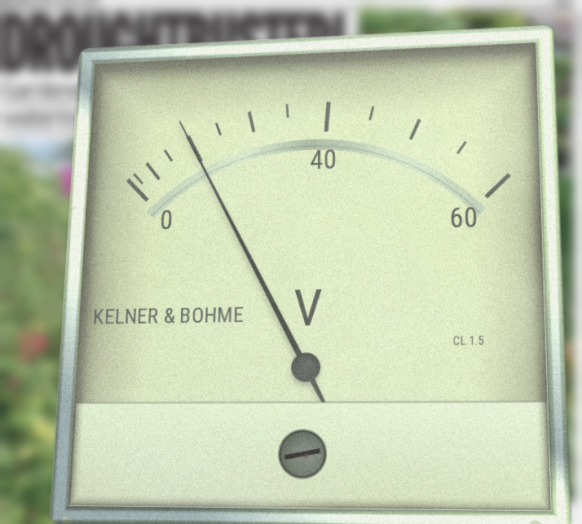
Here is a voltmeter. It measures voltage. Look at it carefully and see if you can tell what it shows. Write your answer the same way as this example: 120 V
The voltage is 20 V
